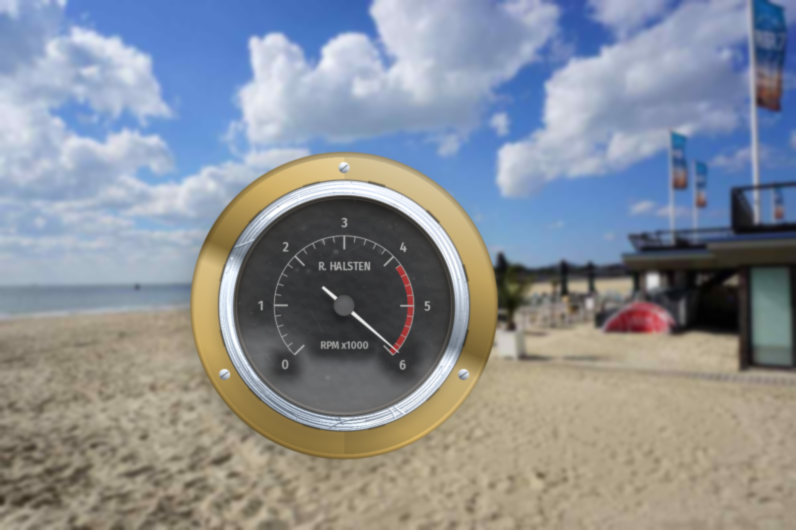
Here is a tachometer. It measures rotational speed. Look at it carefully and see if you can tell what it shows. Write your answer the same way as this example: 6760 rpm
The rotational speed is 5900 rpm
